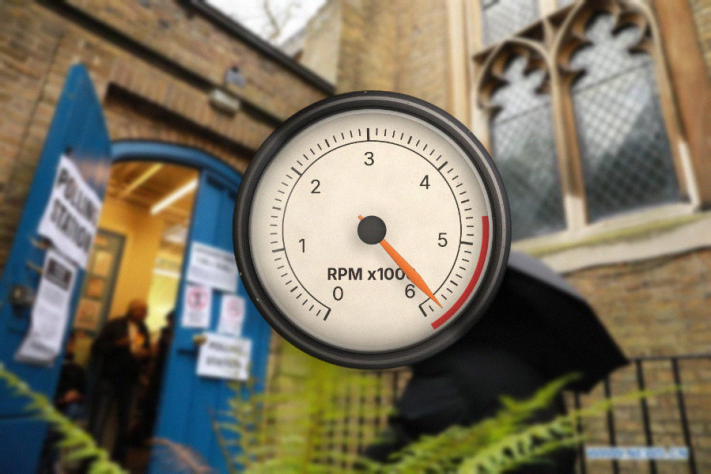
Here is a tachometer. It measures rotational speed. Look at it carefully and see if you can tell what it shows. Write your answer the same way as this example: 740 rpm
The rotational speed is 5800 rpm
